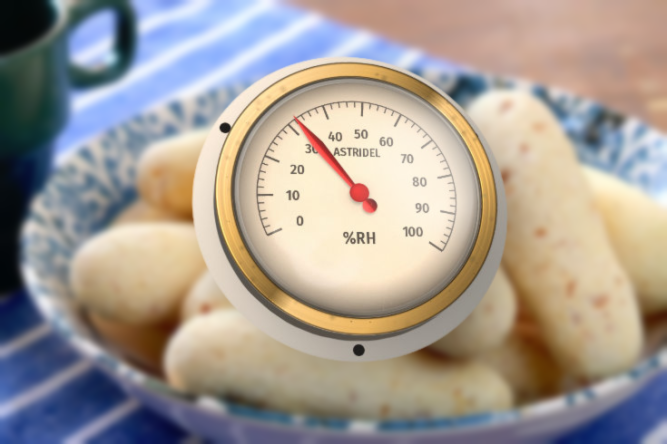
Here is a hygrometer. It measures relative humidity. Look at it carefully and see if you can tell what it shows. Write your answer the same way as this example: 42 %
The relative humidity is 32 %
